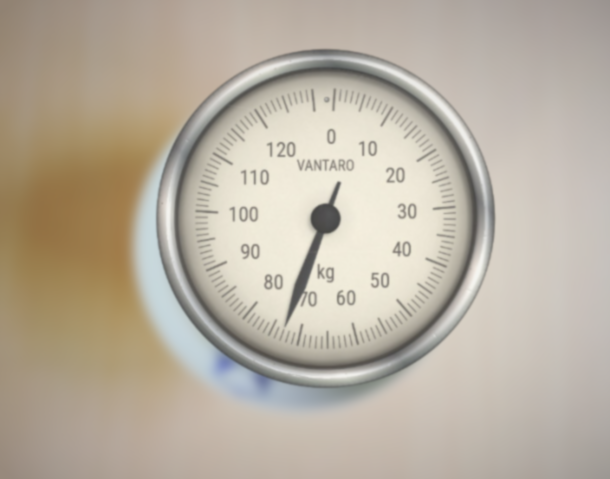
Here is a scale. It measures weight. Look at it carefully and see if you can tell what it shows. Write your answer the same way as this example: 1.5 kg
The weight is 73 kg
